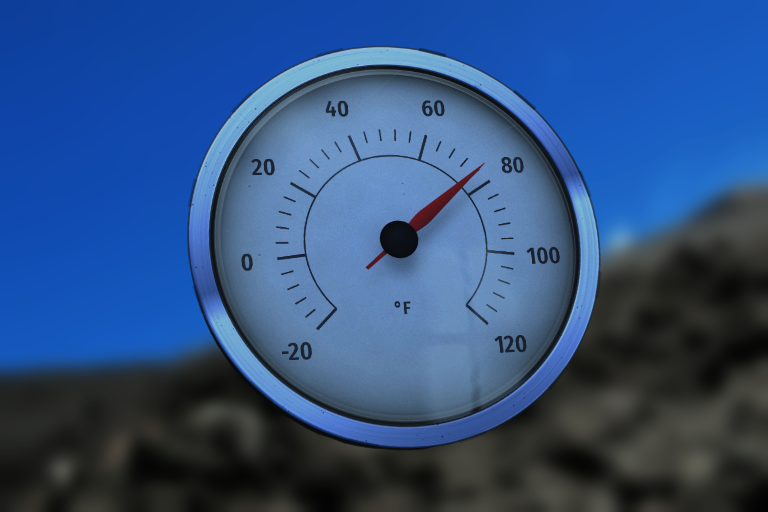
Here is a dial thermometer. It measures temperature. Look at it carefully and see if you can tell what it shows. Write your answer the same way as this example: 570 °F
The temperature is 76 °F
